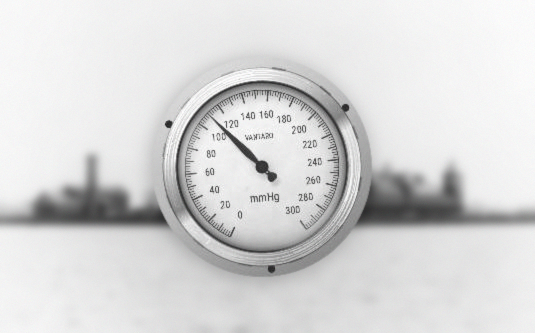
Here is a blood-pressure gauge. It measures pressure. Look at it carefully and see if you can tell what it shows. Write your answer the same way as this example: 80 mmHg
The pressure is 110 mmHg
